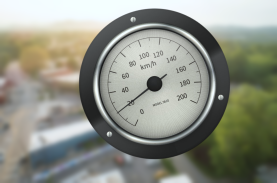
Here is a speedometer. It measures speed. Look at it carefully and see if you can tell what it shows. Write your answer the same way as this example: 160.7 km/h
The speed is 20 km/h
